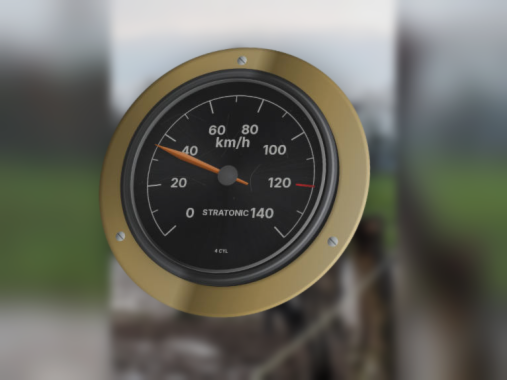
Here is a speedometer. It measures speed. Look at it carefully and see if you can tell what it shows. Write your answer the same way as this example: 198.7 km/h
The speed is 35 km/h
